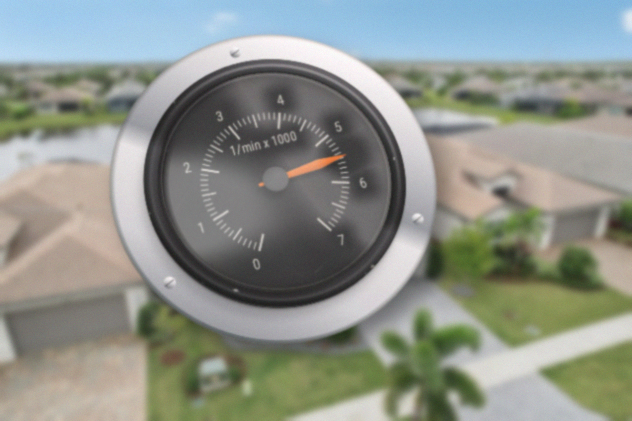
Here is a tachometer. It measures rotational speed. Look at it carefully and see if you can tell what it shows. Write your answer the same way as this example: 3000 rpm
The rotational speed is 5500 rpm
